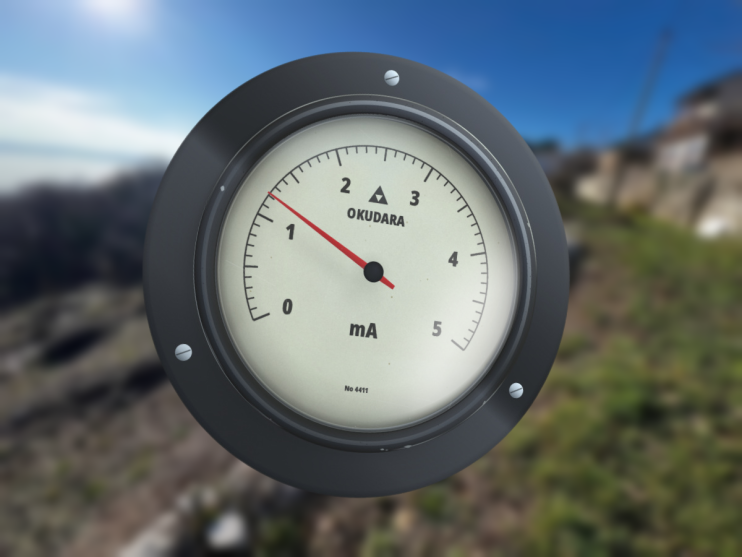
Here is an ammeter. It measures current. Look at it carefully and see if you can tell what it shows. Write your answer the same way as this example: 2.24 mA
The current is 1.2 mA
